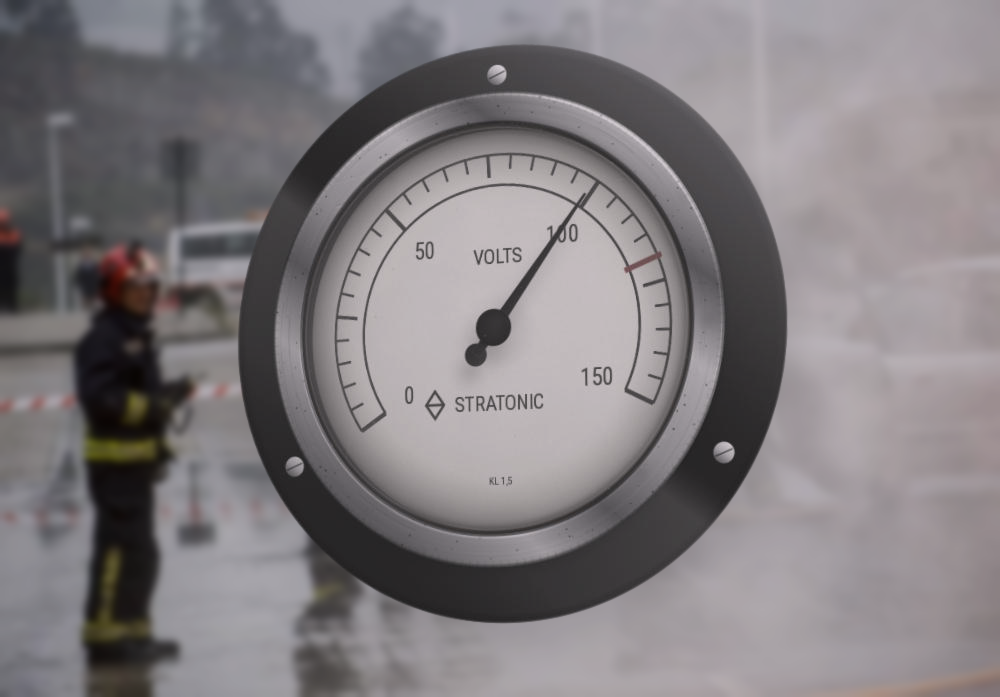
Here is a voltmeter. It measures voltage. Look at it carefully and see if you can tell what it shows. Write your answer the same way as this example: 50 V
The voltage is 100 V
